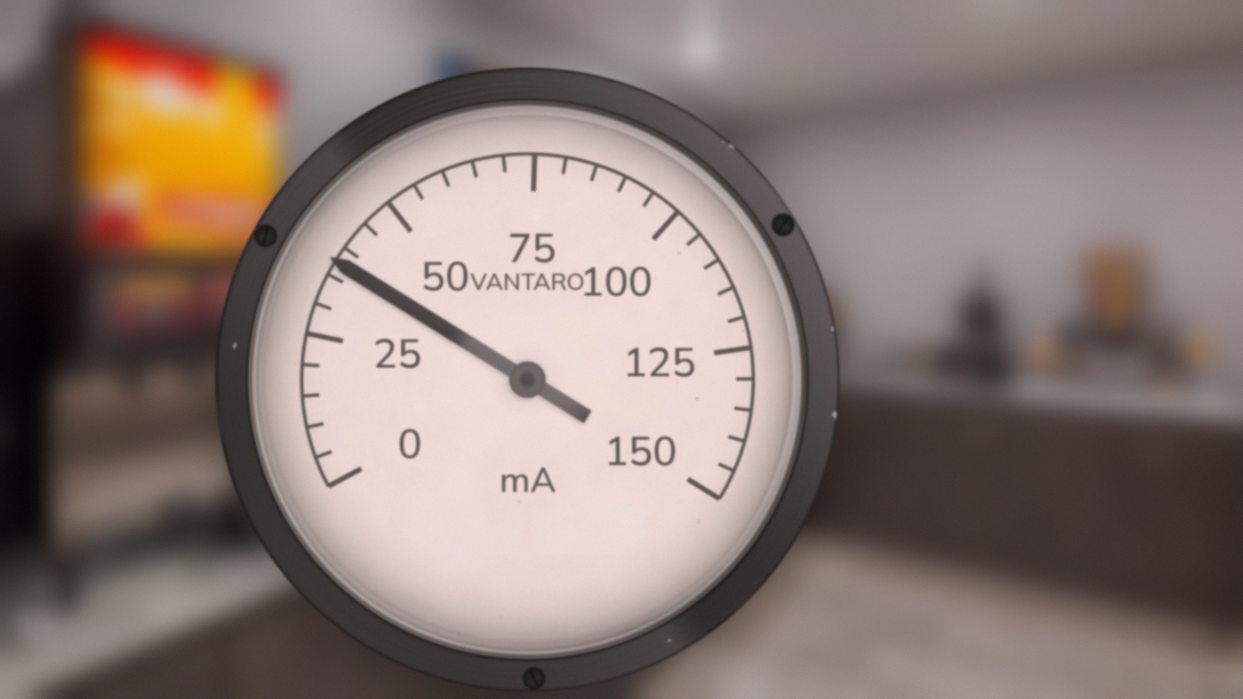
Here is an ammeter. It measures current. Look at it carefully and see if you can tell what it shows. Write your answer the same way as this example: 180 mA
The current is 37.5 mA
